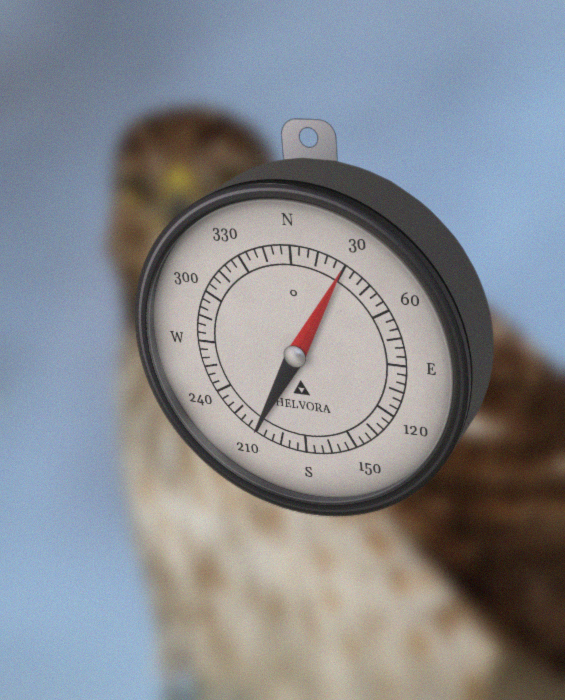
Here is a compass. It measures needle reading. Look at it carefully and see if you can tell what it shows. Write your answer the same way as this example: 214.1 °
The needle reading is 30 °
